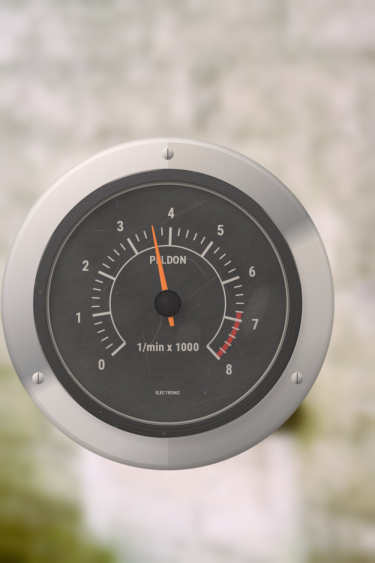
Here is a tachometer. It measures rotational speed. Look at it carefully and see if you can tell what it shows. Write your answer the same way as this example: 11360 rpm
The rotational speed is 3600 rpm
